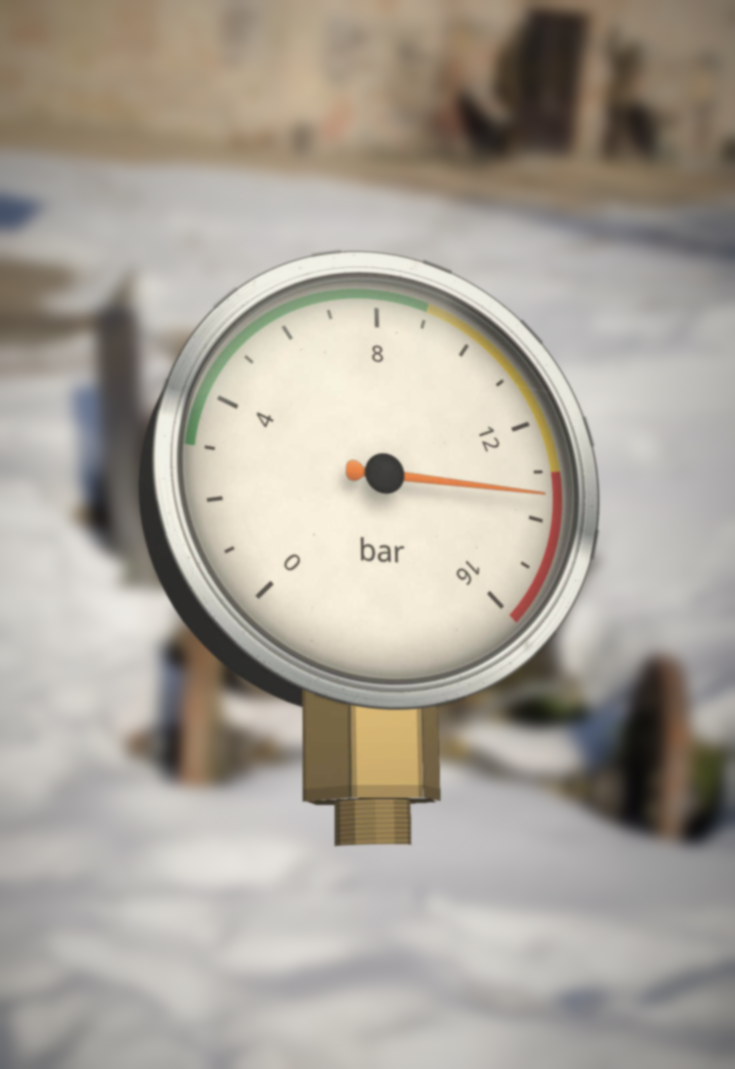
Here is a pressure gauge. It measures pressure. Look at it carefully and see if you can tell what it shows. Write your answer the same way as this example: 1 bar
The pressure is 13.5 bar
